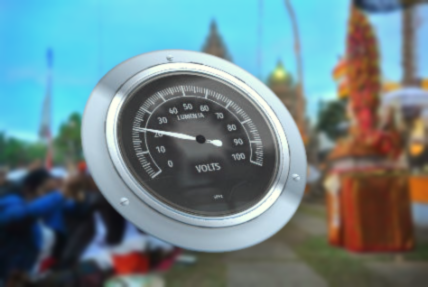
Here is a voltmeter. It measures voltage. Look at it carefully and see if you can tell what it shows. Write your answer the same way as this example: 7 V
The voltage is 20 V
